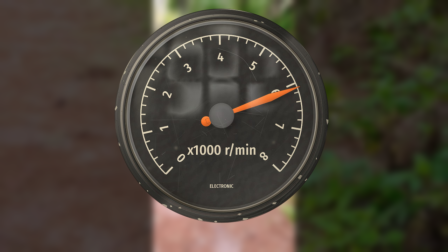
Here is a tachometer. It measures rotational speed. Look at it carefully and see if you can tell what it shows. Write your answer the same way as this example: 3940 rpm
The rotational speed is 6100 rpm
